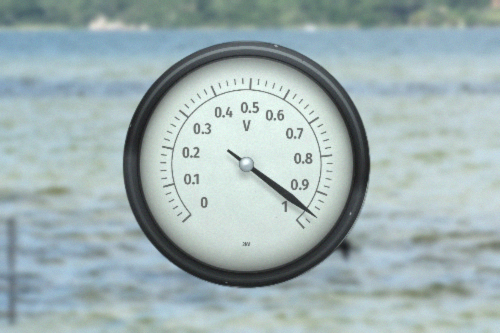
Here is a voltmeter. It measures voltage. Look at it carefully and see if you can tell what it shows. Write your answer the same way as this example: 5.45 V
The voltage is 0.96 V
